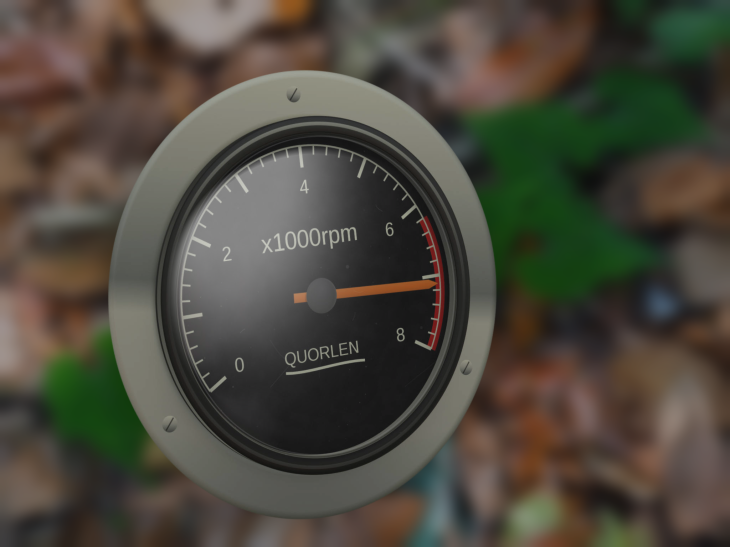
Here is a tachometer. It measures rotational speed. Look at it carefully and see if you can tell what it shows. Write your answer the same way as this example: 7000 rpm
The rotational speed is 7100 rpm
